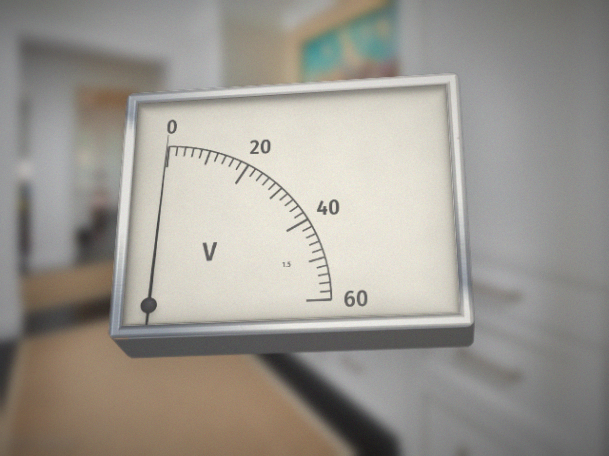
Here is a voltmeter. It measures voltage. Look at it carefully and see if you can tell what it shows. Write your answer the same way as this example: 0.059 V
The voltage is 0 V
